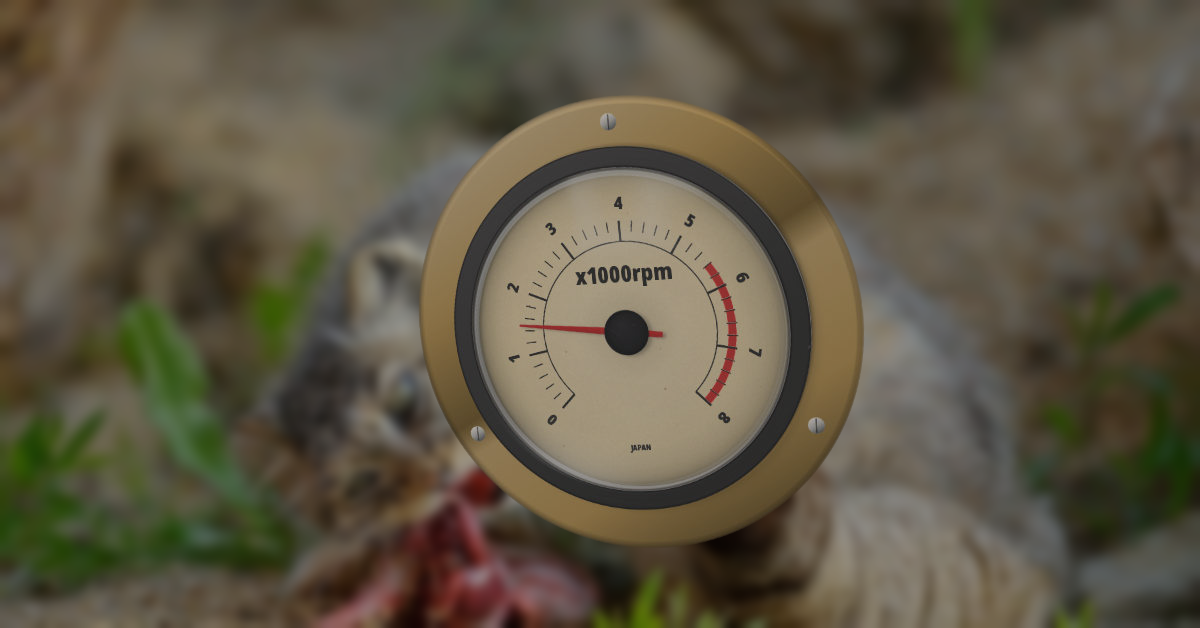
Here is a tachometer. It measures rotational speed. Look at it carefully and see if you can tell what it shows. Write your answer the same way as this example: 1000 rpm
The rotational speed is 1500 rpm
